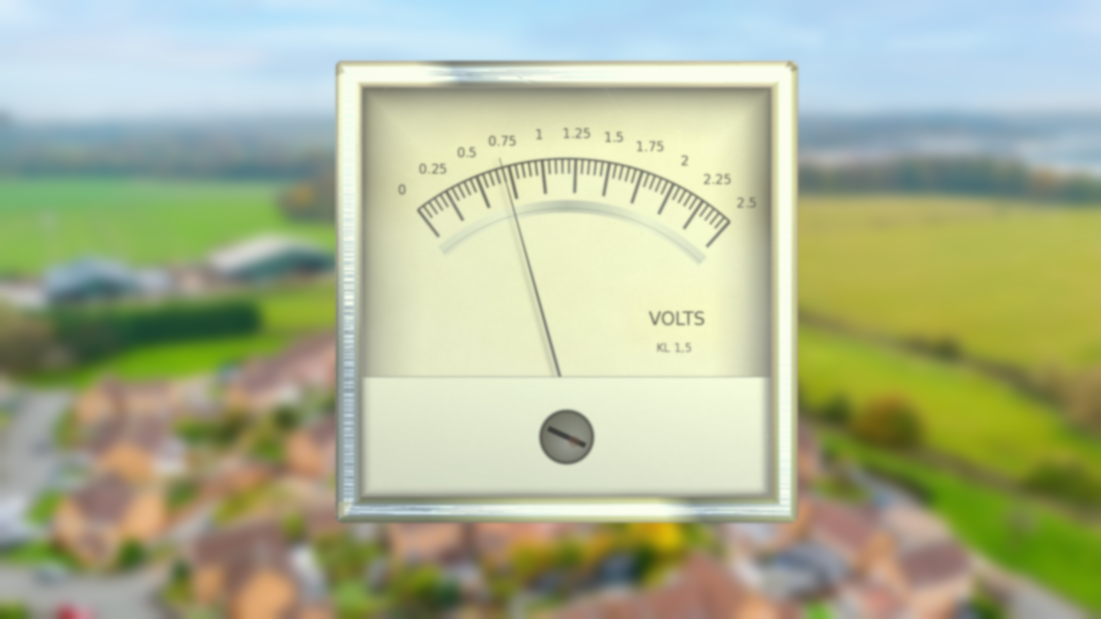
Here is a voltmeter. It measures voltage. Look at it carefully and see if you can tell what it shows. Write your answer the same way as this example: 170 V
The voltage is 0.7 V
